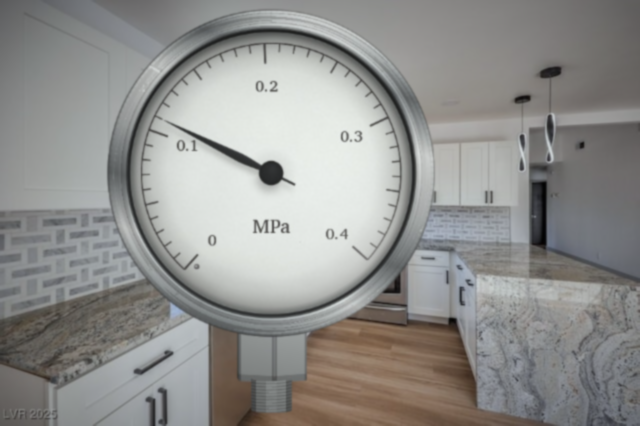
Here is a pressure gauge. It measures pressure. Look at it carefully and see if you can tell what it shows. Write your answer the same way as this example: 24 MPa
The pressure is 0.11 MPa
